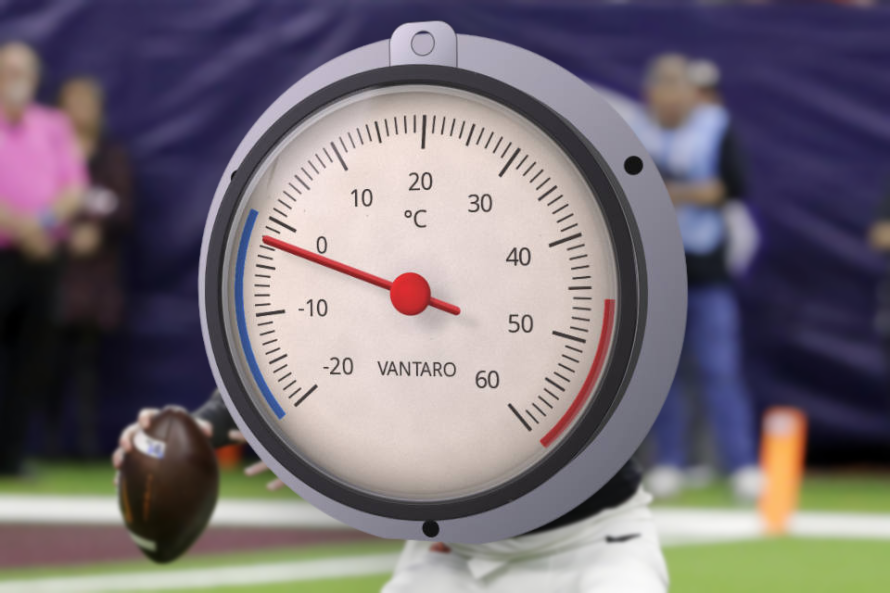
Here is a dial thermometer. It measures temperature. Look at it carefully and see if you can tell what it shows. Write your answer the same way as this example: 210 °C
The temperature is -2 °C
